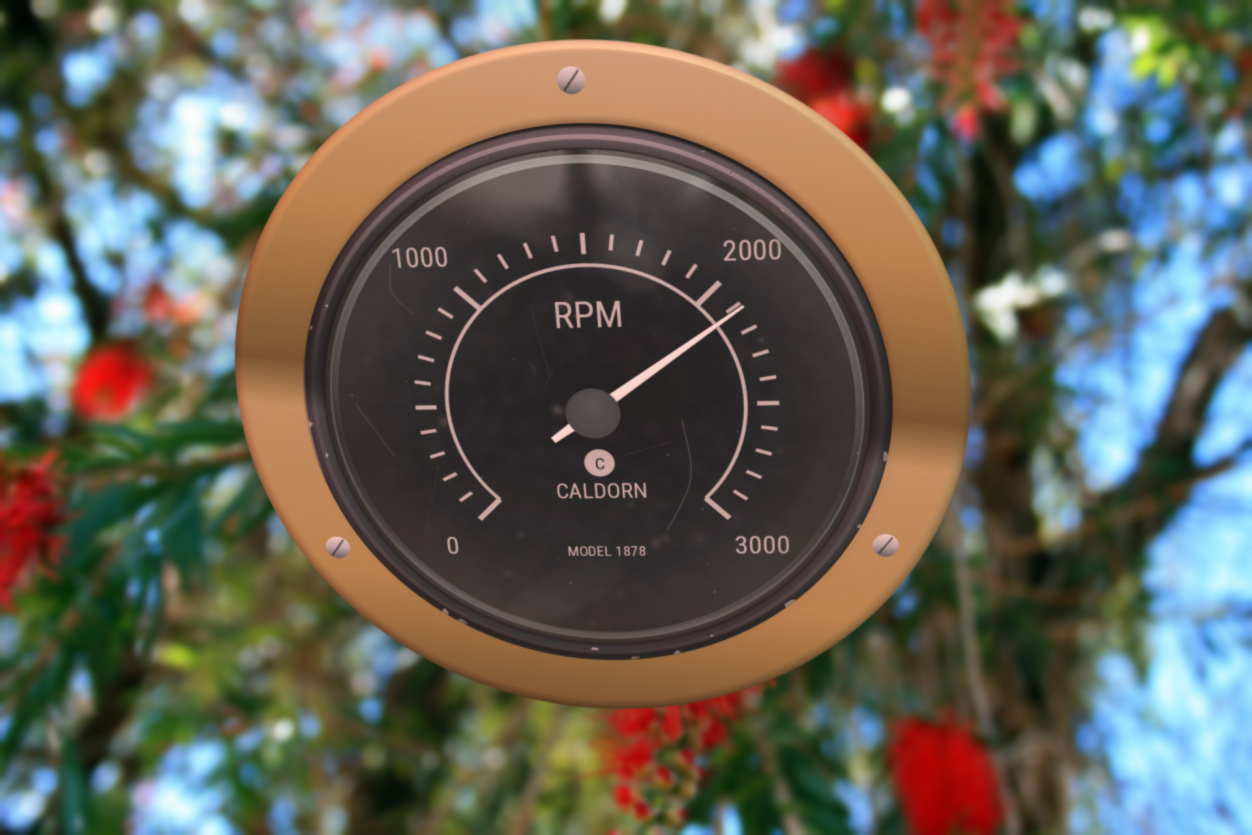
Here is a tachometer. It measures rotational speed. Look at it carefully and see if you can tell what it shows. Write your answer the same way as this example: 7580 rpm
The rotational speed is 2100 rpm
